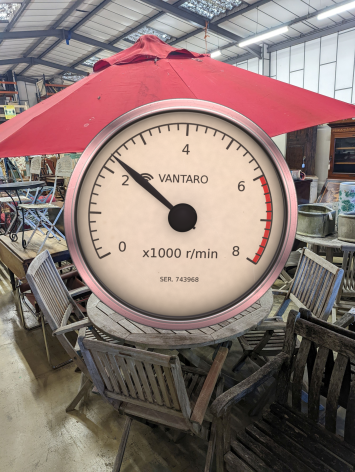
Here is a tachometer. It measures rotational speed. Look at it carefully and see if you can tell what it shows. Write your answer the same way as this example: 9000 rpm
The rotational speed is 2300 rpm
